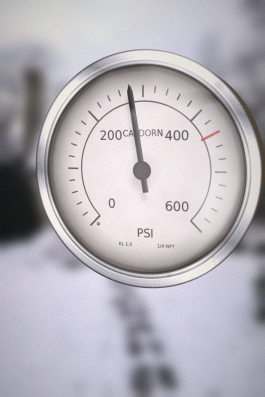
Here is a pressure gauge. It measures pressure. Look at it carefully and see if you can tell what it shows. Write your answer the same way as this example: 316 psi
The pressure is 280 psi
